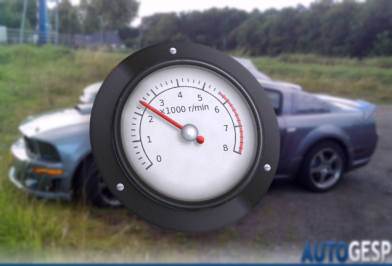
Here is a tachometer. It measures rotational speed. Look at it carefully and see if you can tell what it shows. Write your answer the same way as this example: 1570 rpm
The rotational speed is 2400 rpm
